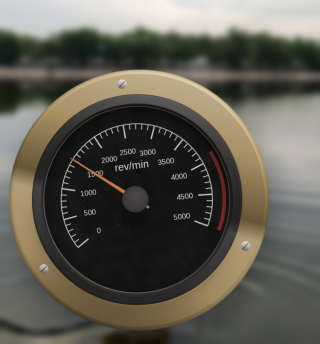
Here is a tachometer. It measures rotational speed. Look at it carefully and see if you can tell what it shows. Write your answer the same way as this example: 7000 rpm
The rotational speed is 1500 rpm
